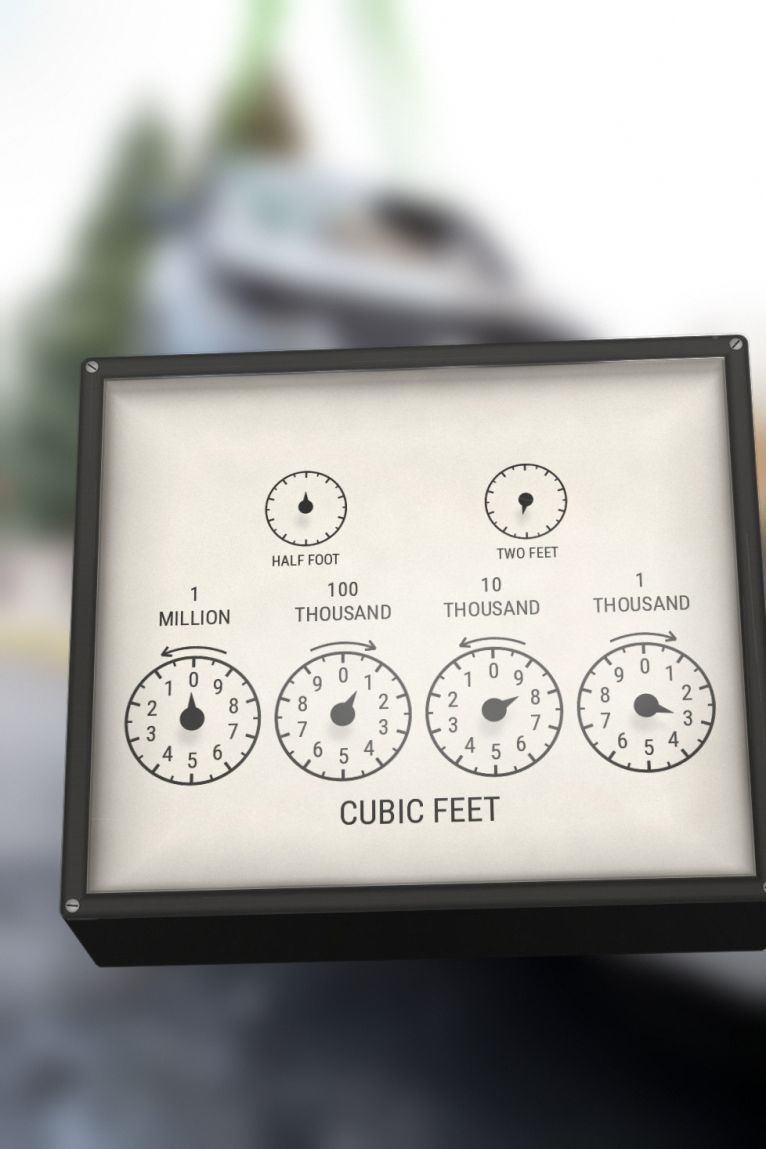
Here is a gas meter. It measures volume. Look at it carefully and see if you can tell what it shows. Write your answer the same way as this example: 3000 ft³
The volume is 8300 ft³
